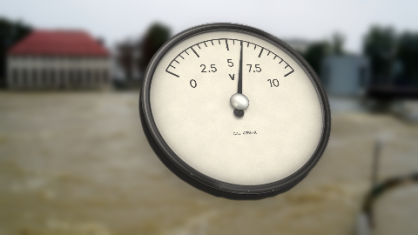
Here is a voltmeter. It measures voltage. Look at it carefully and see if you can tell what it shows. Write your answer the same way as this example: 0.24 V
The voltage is 6 V
